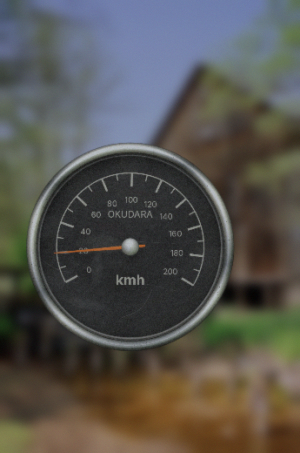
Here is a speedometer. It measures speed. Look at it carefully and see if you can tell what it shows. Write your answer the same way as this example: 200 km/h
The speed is 20 km/h
